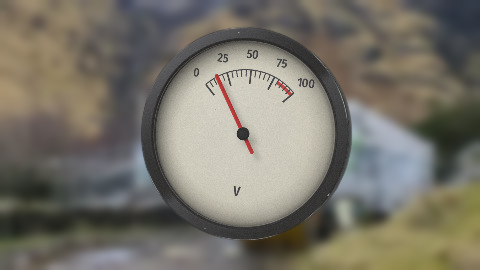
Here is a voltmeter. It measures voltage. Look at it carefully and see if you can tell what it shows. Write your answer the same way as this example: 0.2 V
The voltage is 15 V
